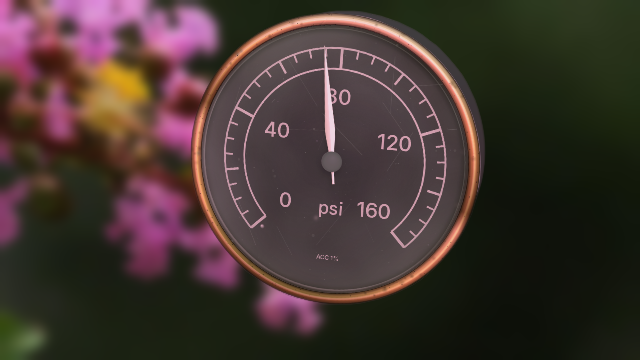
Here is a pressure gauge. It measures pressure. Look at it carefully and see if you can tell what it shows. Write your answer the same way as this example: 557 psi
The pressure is 75 psi
